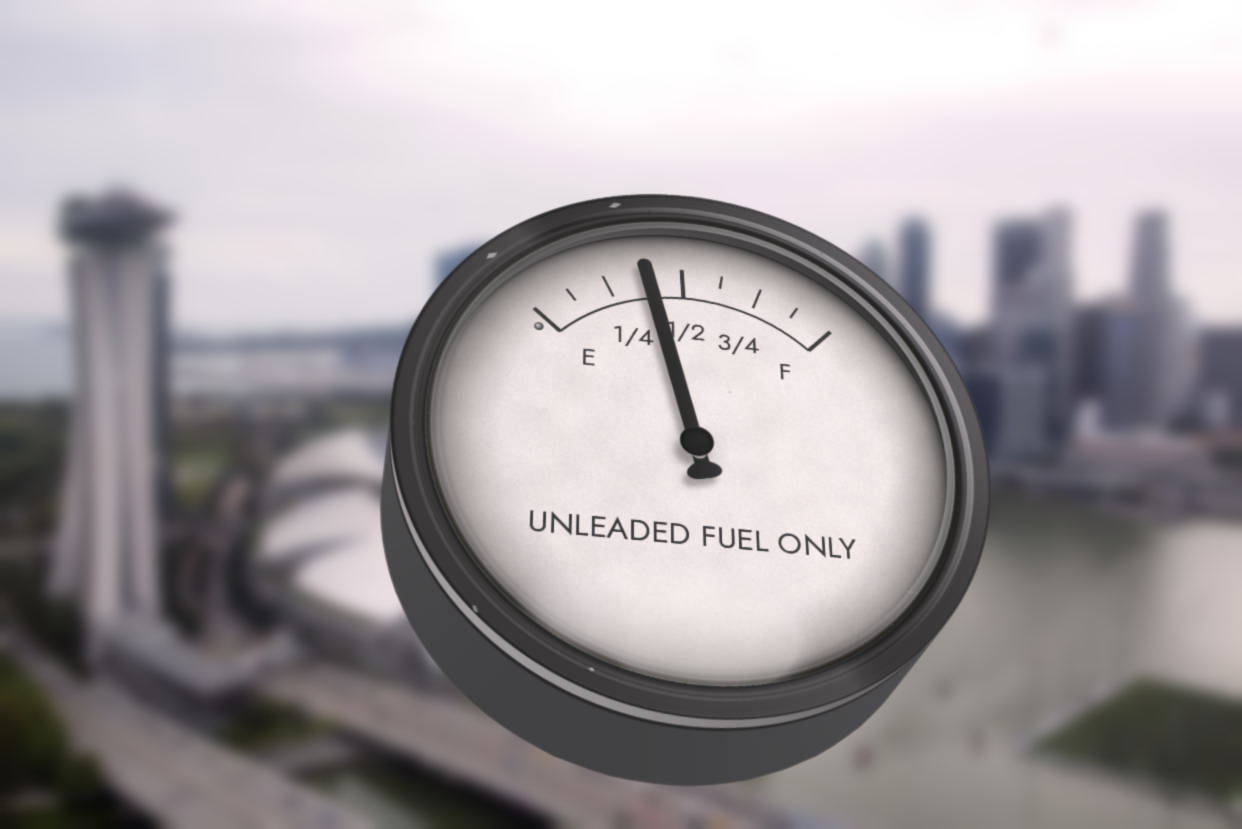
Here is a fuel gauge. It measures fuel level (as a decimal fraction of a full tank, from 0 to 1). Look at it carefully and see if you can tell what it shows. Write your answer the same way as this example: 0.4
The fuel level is 0.375
